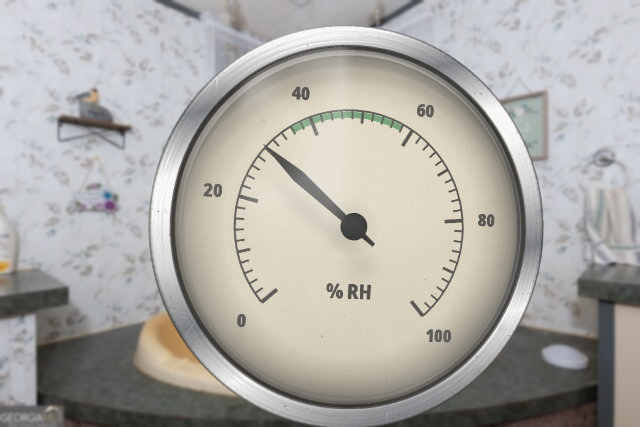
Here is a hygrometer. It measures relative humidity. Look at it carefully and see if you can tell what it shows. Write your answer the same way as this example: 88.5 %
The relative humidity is 30 %
